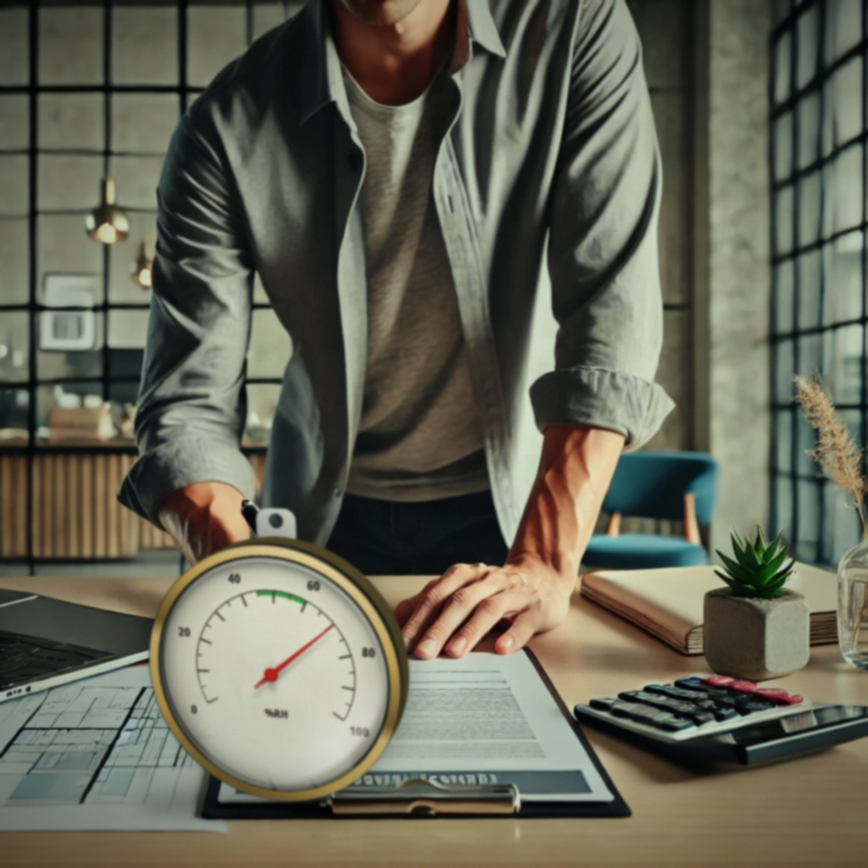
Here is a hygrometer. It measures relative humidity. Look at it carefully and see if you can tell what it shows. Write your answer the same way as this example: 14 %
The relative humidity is 70 %
